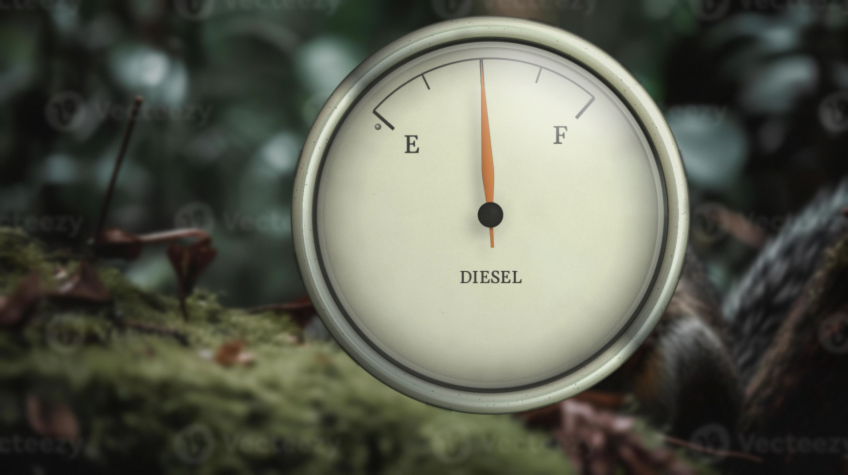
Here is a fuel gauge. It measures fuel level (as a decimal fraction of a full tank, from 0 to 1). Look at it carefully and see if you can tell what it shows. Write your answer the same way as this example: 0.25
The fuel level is 0.5
